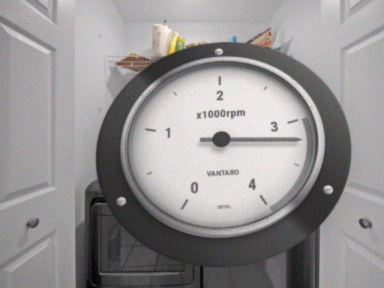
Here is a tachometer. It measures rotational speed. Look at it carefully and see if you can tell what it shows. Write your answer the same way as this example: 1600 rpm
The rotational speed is 3250 rpm
